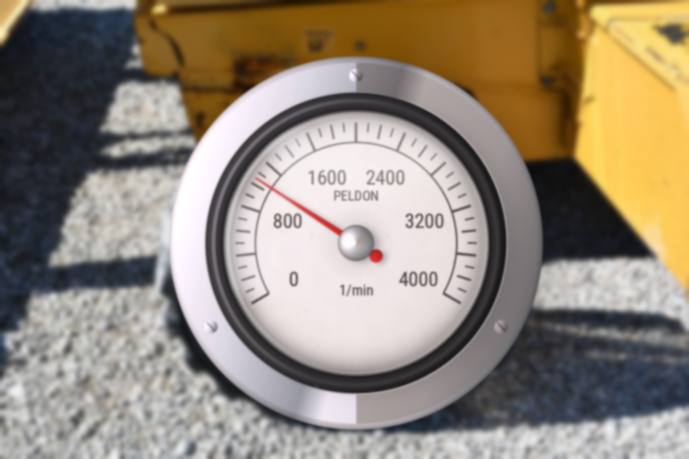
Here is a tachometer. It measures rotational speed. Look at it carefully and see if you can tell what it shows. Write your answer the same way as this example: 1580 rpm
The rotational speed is 1050 rpm
